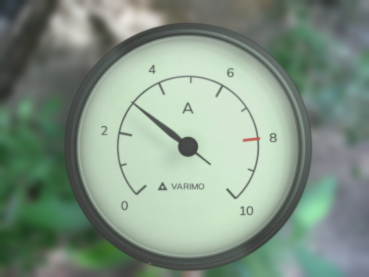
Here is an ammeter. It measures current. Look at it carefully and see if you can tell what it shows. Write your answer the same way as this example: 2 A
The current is 3 A
